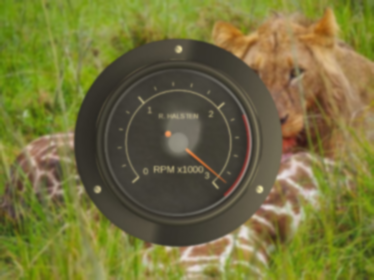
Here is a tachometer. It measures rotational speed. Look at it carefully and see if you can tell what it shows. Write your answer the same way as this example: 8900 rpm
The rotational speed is 2900 rpm
